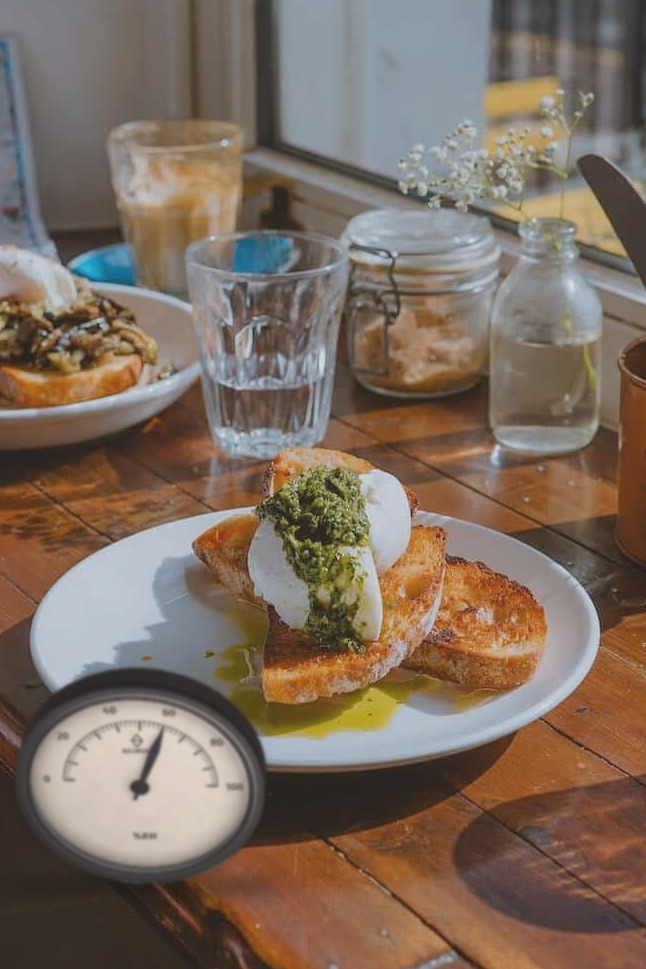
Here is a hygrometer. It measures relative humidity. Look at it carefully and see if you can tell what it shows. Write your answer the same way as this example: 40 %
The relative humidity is 60 %
